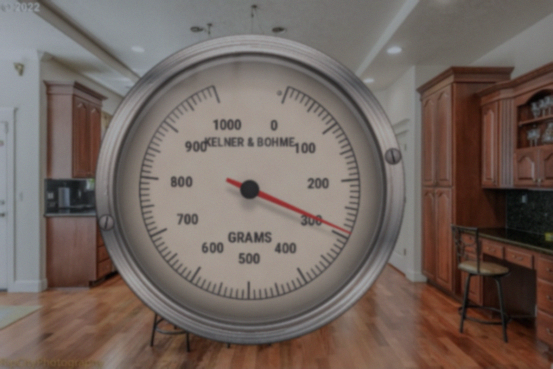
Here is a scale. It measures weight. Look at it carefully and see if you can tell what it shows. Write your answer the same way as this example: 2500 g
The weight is 290 g
